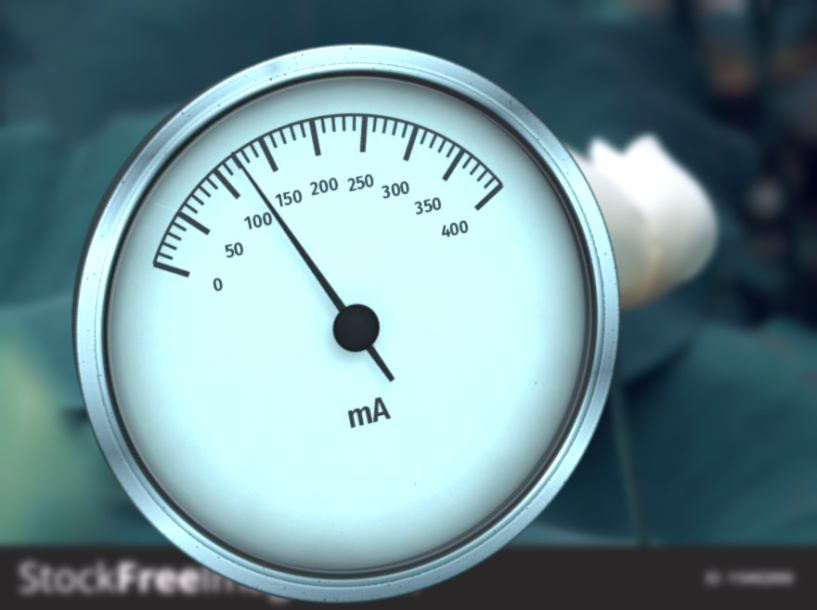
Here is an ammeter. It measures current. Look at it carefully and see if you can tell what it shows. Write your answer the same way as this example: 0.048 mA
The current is 120 mA
